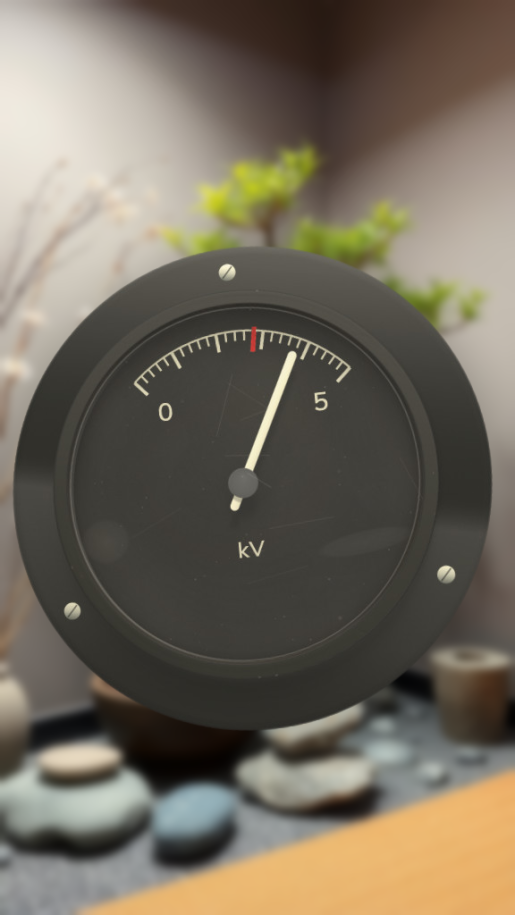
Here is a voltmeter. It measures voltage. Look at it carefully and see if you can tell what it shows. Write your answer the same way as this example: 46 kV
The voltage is 3.8 kV
